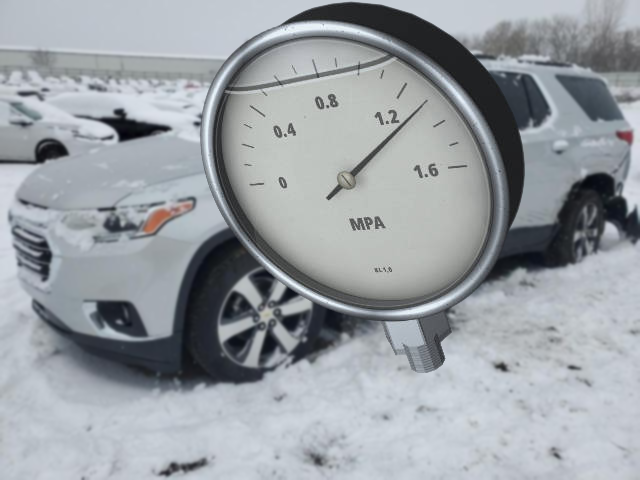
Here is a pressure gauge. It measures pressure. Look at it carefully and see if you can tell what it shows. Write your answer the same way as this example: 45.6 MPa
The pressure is 1.3 MPa
